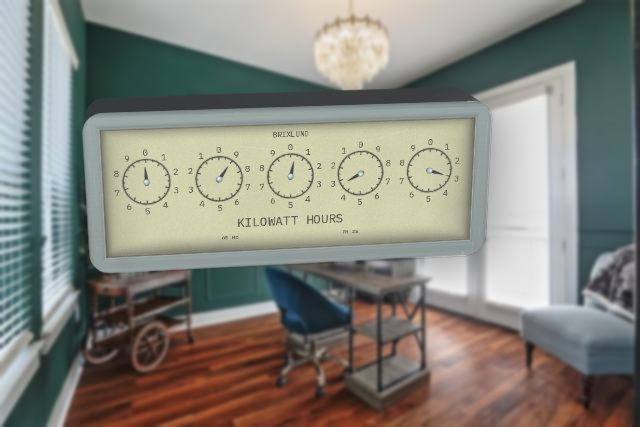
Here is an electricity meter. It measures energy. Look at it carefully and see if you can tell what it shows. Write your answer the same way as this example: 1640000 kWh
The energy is 99033 kWh
